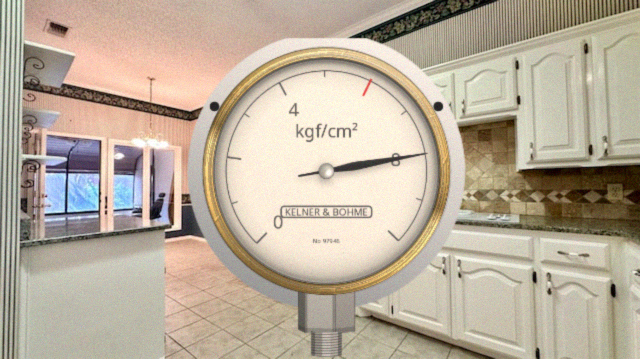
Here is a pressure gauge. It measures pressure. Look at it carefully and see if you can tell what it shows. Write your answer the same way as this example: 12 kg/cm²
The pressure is 8 kg/cm²
